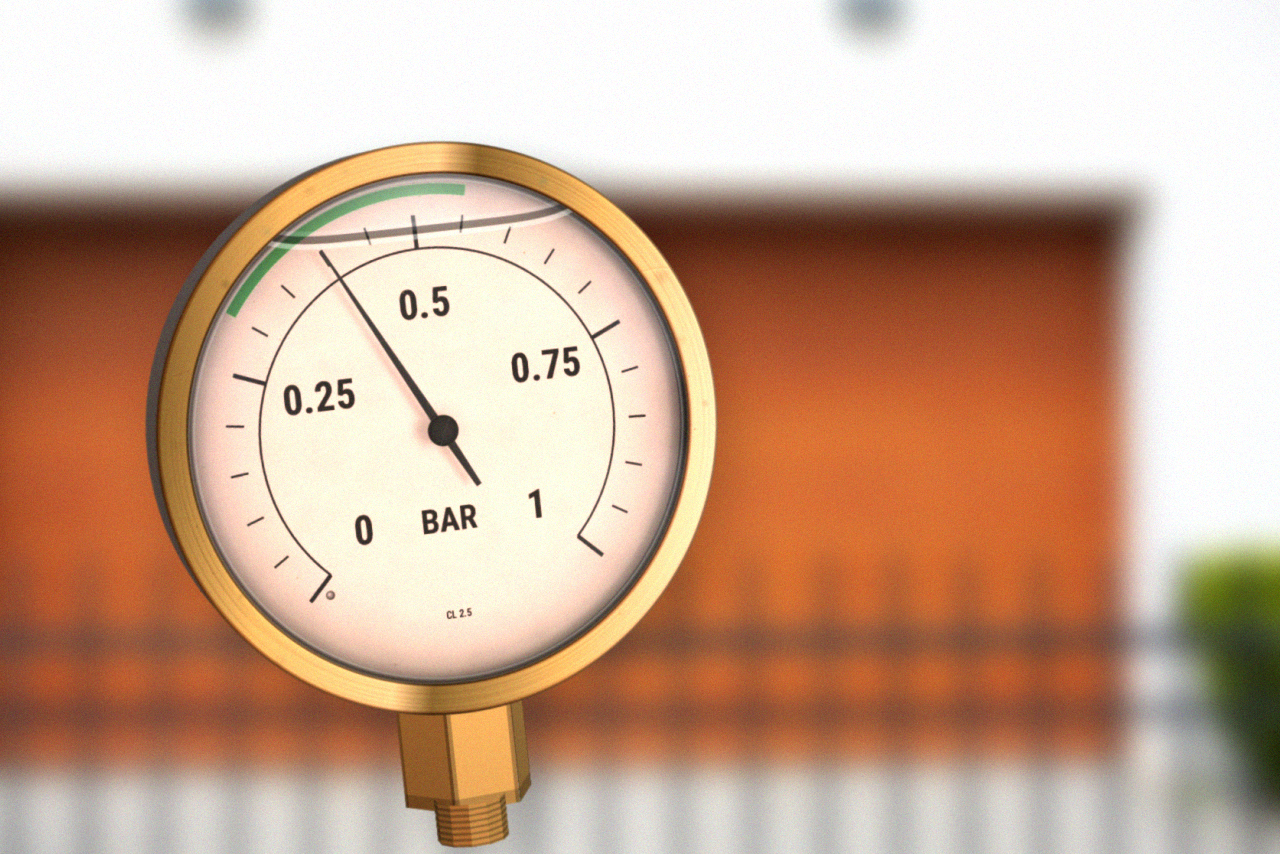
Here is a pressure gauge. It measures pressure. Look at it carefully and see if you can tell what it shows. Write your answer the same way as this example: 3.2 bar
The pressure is 0.4 bar
